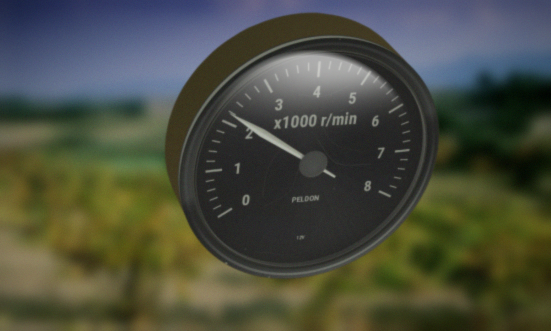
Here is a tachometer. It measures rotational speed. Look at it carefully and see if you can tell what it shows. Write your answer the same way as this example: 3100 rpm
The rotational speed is 2200 rpm
